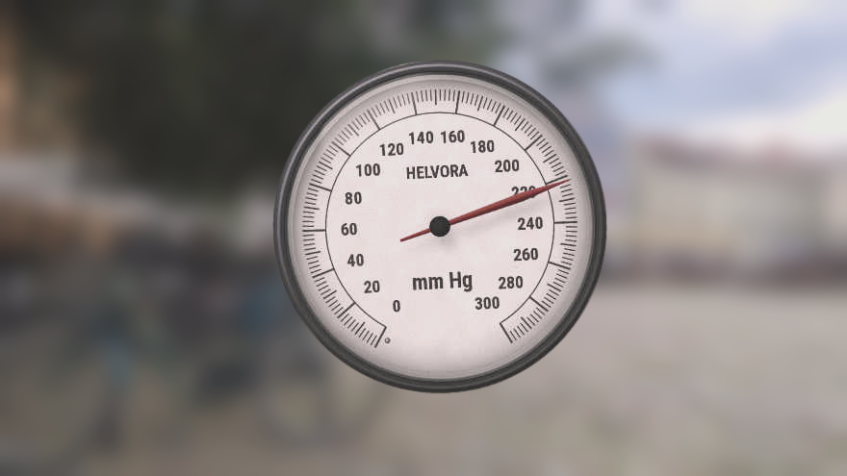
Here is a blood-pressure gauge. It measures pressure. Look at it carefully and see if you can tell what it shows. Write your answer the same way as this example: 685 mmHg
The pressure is 222 mmHg
